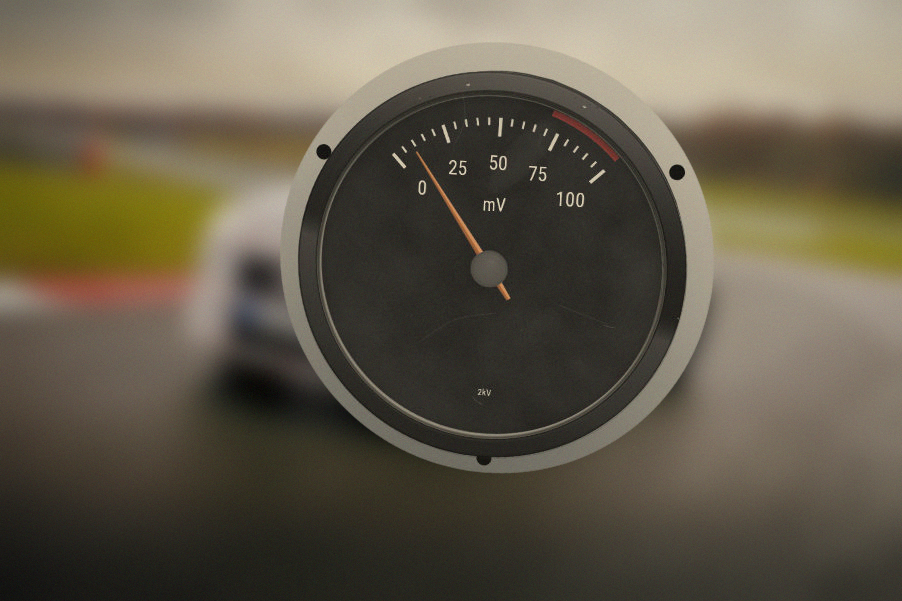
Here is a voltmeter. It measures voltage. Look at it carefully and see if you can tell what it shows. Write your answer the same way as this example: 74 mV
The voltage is 10 mV
